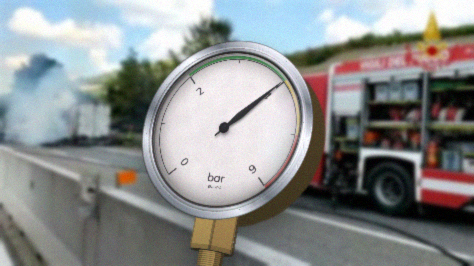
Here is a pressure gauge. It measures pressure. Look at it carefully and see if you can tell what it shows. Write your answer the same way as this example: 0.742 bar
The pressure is 4 bar
